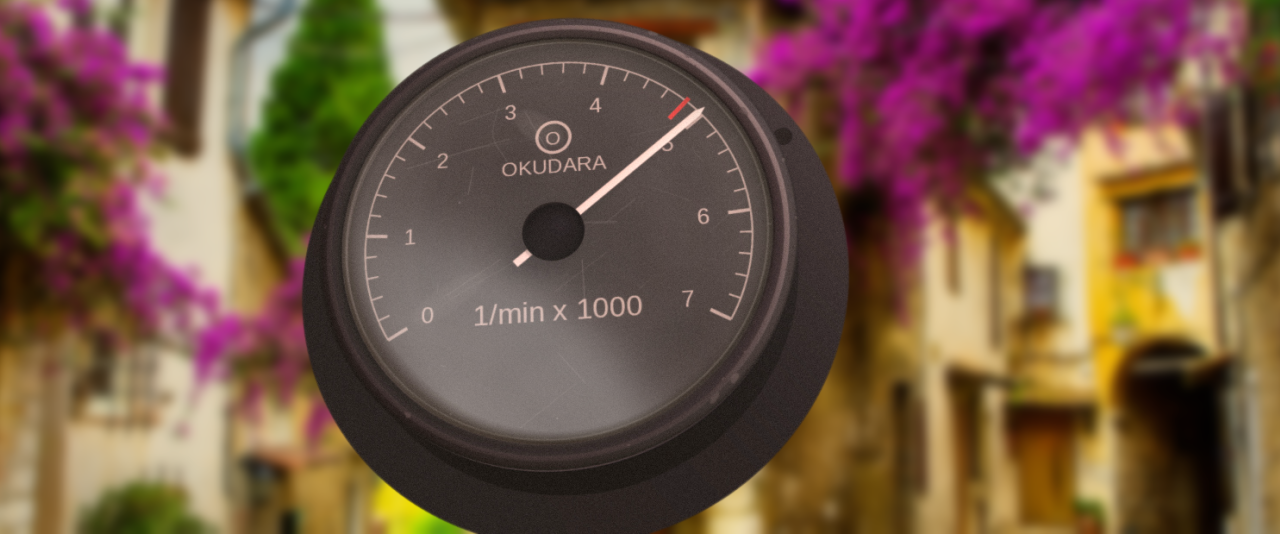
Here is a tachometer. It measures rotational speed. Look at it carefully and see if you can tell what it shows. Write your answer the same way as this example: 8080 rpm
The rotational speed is 5000 rpm
